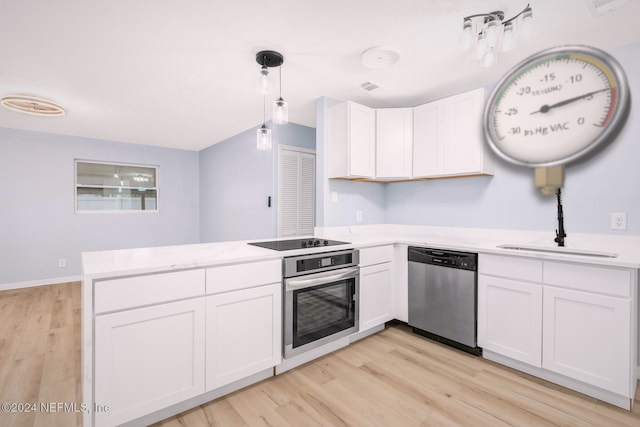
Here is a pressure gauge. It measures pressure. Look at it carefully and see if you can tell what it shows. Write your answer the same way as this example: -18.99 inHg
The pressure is -5 inHg
